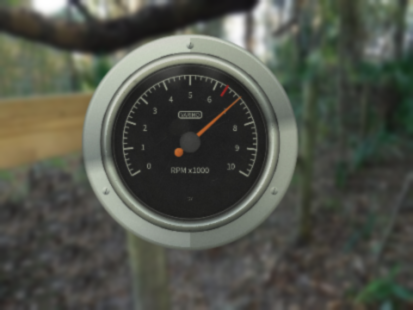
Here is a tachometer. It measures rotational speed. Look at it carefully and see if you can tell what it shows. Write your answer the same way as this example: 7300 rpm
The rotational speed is 7000 rpm
